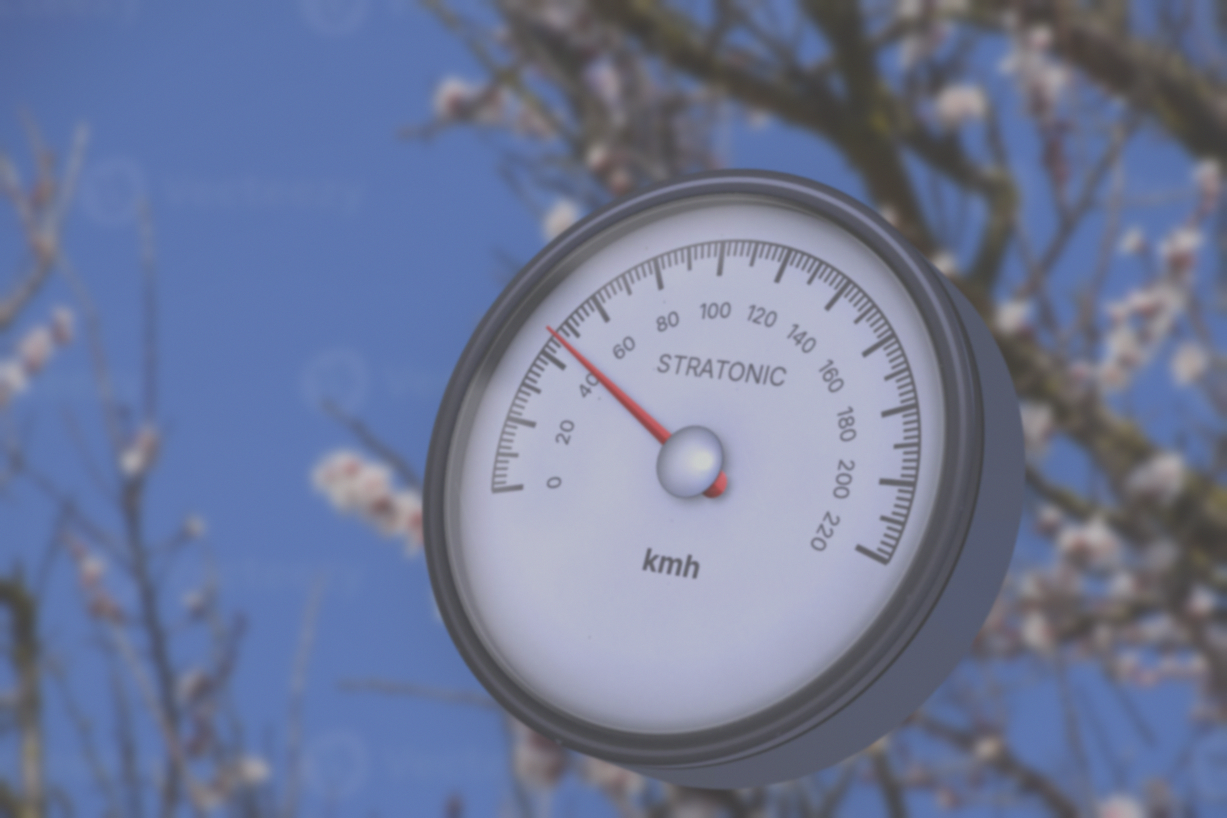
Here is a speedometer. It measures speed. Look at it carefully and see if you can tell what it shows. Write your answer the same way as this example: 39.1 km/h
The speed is 46 km/h
